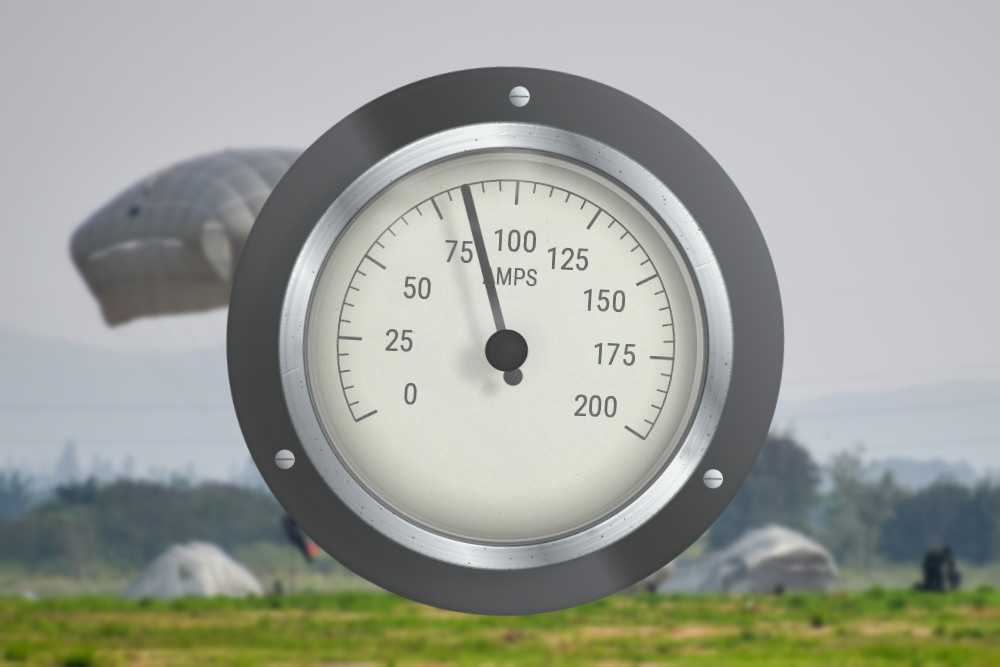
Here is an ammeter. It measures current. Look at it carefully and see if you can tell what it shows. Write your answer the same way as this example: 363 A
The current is 85 A
